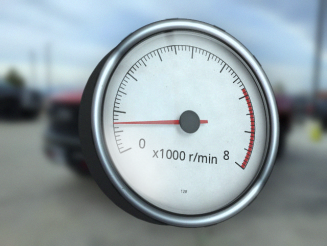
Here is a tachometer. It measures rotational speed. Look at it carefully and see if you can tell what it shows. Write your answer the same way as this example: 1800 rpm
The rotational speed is 700 rpm
